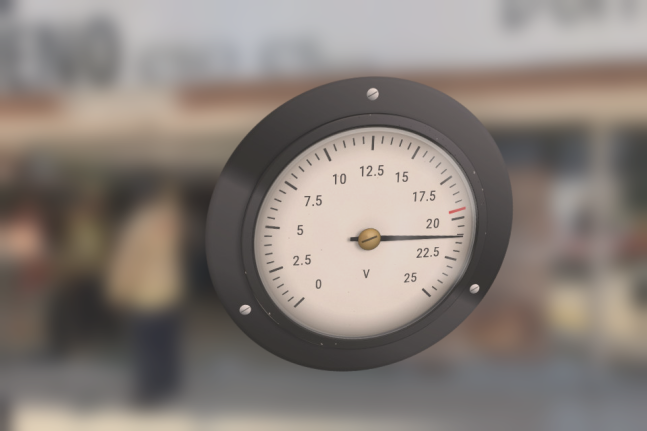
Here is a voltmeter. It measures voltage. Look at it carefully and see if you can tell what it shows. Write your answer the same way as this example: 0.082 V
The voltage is 21 V
